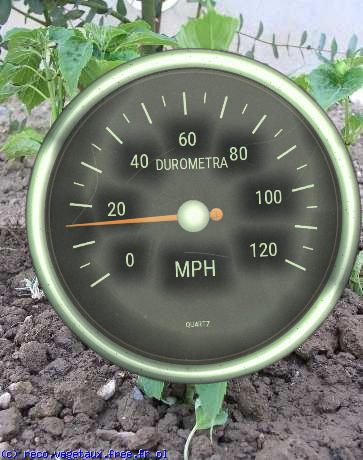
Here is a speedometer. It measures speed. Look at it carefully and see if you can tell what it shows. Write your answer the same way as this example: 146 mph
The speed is 15 mph
